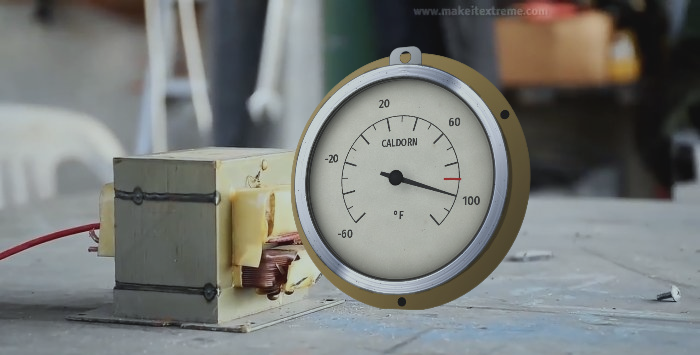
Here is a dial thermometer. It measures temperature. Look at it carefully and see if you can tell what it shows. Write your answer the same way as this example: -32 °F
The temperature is 100 °F
